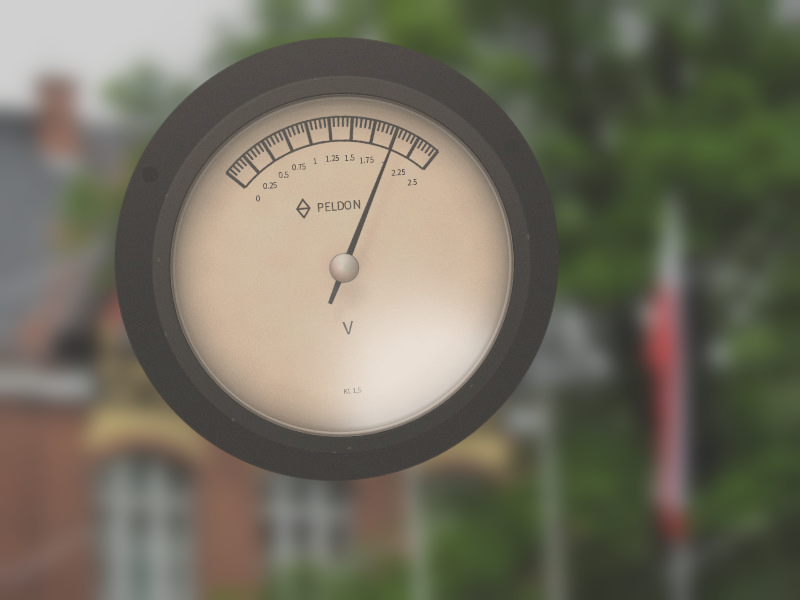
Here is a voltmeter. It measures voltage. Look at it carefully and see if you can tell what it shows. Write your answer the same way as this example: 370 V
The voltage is 2 V
